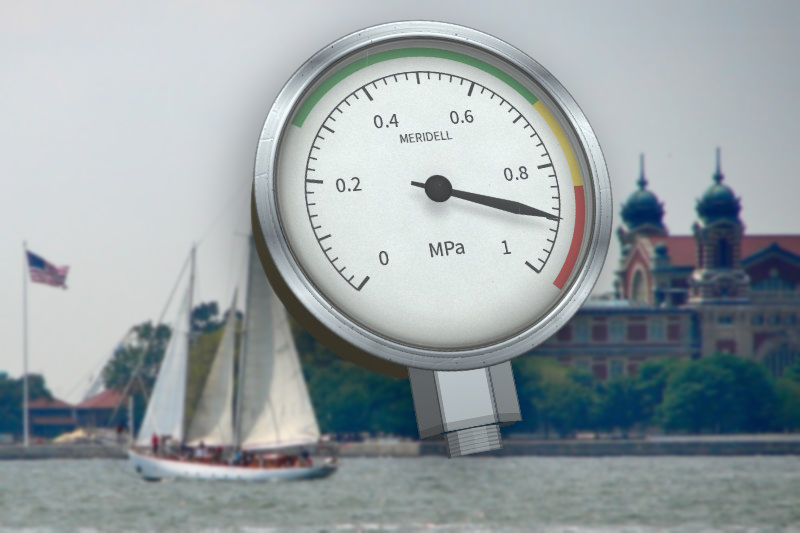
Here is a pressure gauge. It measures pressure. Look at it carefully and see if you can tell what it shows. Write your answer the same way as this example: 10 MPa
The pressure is 0.9 MPa
